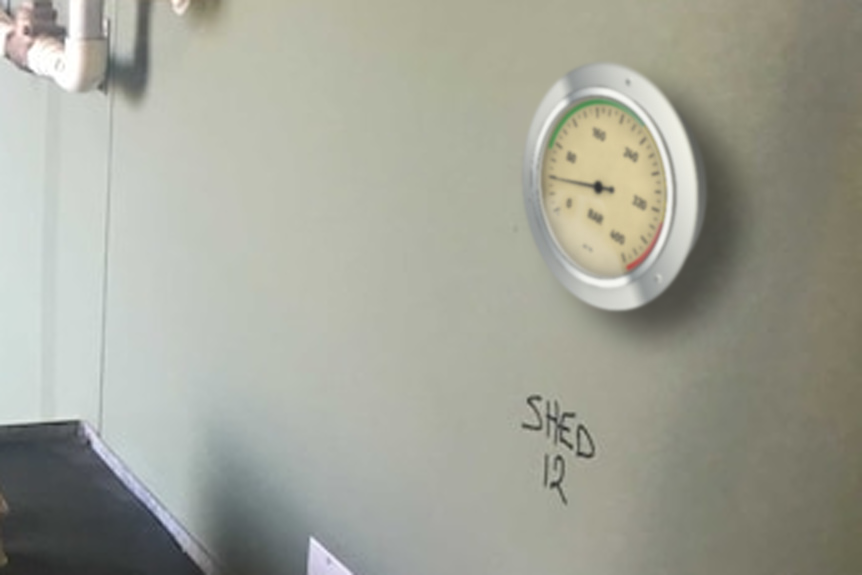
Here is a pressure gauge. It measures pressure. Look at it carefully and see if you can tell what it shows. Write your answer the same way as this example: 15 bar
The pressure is 40 bar
